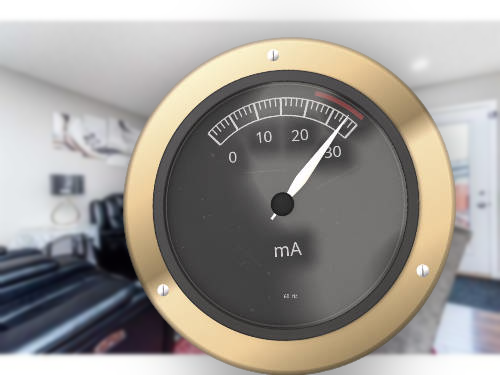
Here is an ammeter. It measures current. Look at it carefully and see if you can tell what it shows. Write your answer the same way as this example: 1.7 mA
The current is 28 mA
